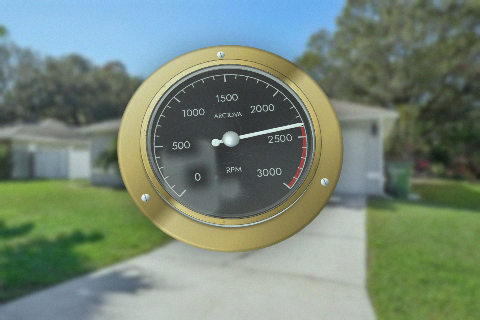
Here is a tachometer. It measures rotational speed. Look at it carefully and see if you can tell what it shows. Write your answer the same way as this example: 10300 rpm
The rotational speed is 2400 rpm
